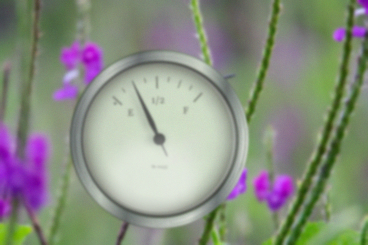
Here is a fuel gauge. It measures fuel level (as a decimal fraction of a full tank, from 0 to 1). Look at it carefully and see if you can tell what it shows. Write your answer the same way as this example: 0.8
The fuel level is 0.25
